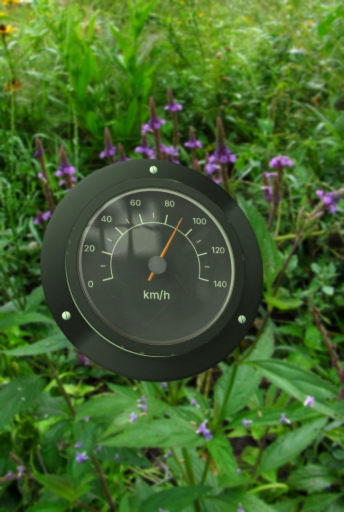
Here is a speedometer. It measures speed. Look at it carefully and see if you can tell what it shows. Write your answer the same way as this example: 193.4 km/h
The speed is 90 km/h
